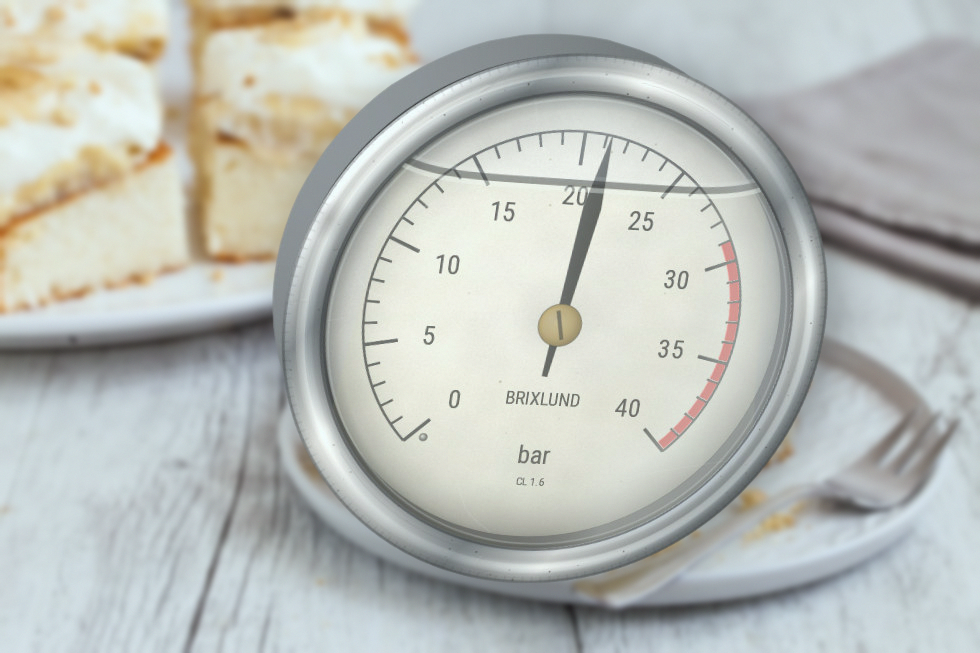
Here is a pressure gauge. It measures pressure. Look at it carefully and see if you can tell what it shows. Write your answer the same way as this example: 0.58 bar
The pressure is 21 bar
